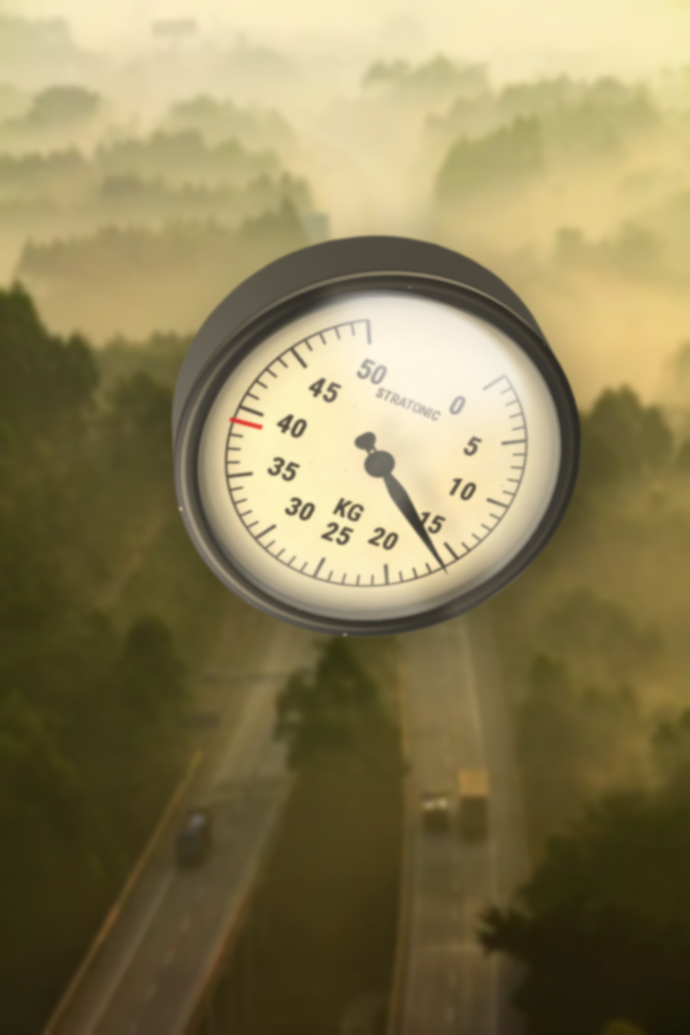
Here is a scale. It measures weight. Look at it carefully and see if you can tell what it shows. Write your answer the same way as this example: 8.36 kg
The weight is 16 kg
